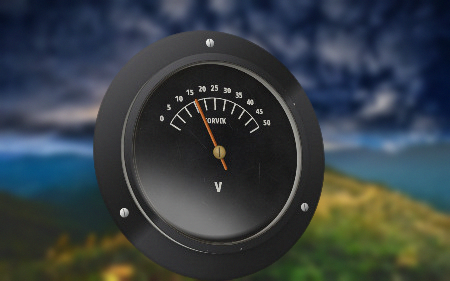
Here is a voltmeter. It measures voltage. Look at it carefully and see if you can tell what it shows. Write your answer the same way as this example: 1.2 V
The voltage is 15 V
